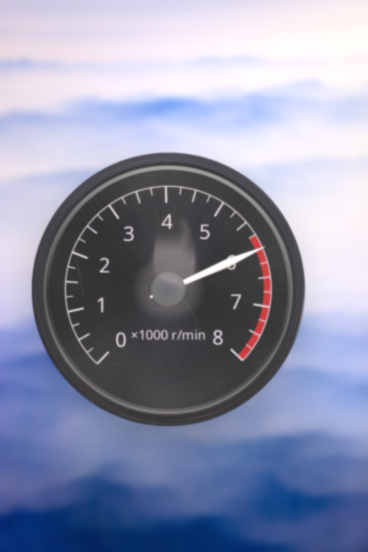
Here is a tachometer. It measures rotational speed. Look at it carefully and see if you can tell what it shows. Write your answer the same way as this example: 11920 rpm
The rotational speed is 6000 rpm
